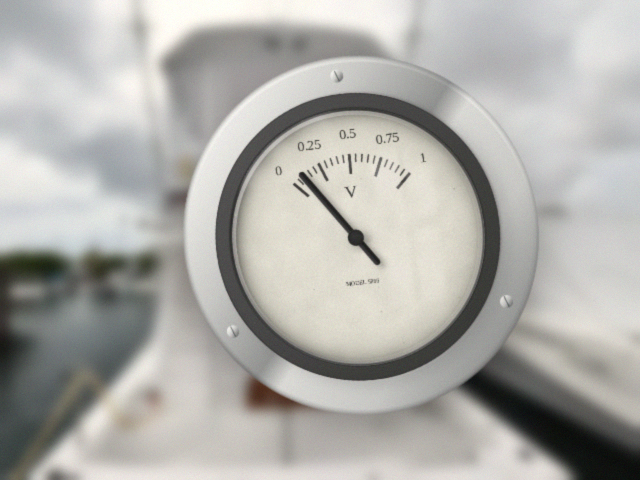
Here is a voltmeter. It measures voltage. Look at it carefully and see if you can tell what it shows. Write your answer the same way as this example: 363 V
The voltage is 0.1 V
